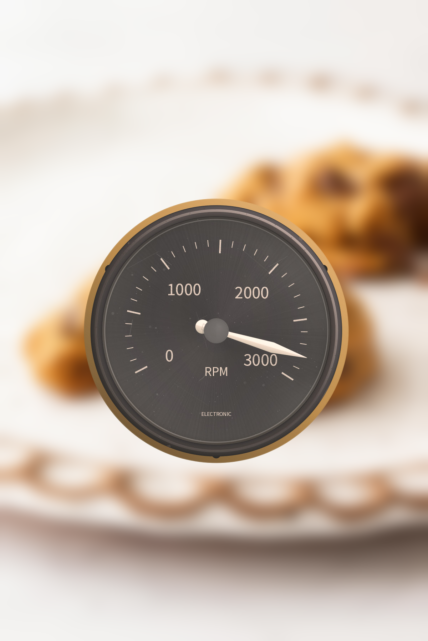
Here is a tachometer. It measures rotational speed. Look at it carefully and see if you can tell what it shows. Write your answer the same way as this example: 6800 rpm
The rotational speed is 2800 rpm
